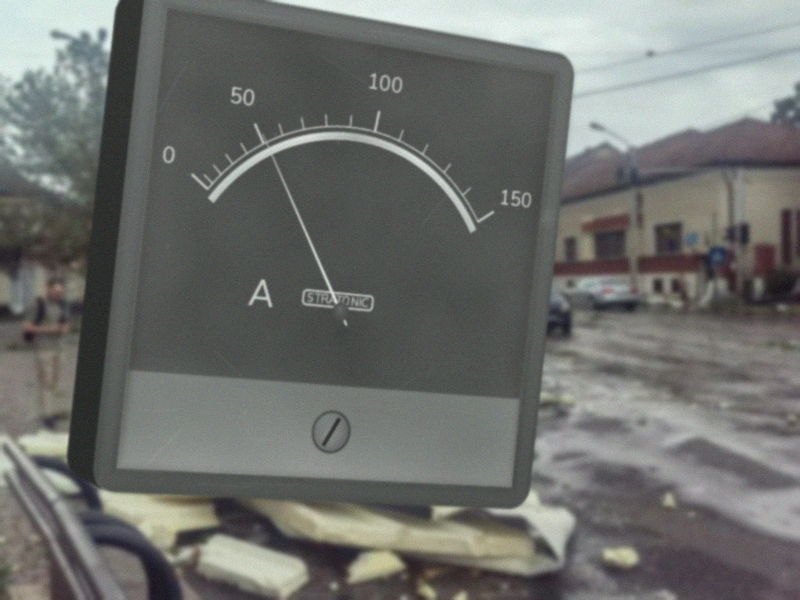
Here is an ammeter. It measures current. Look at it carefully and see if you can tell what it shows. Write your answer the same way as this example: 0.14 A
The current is 50 A
